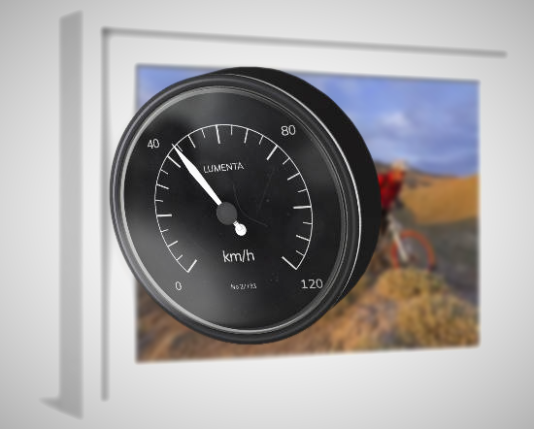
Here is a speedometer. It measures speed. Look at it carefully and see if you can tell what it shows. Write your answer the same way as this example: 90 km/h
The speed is 45 km/h
